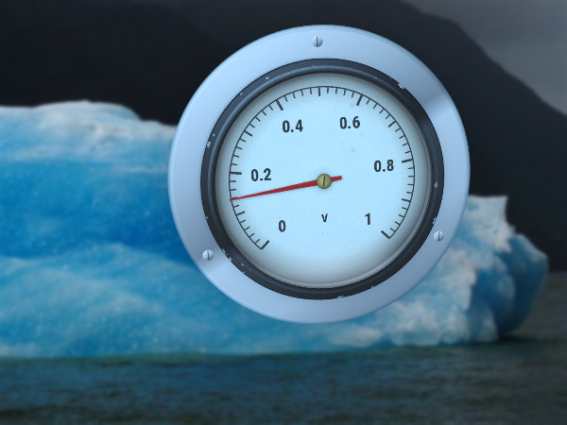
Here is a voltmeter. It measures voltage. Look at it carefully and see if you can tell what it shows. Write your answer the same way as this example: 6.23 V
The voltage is 0.14 V
